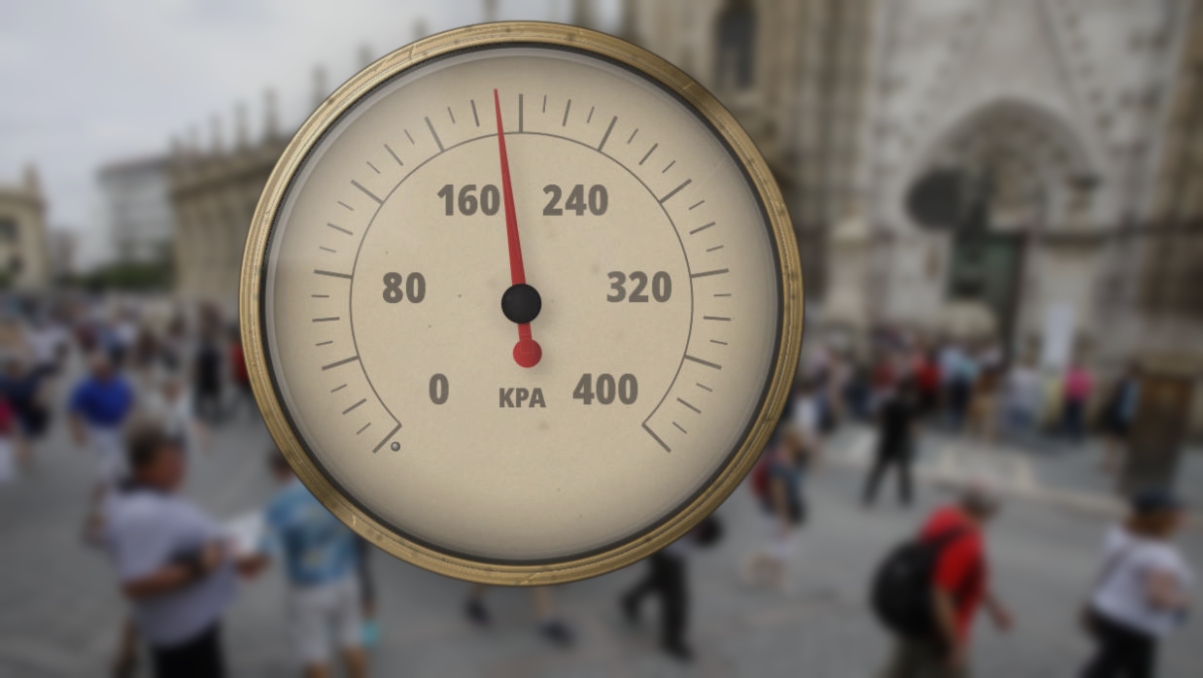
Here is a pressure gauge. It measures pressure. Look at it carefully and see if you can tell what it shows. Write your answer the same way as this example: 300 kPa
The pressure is 190 kPa
